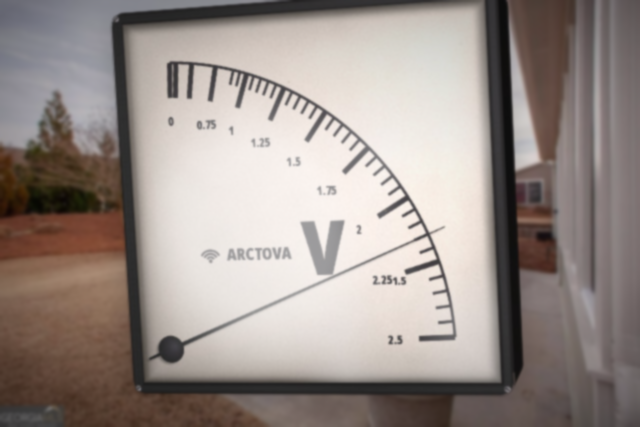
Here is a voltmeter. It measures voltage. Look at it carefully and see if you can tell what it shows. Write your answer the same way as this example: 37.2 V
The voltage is 2.15 V
